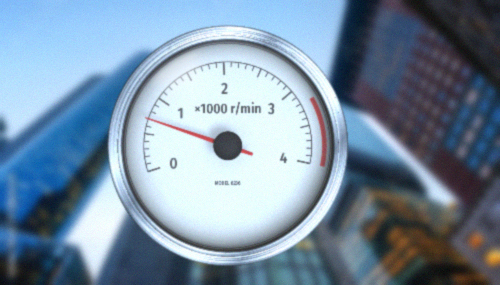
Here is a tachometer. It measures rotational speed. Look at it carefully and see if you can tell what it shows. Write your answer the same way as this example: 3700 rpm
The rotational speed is 700 rpm
